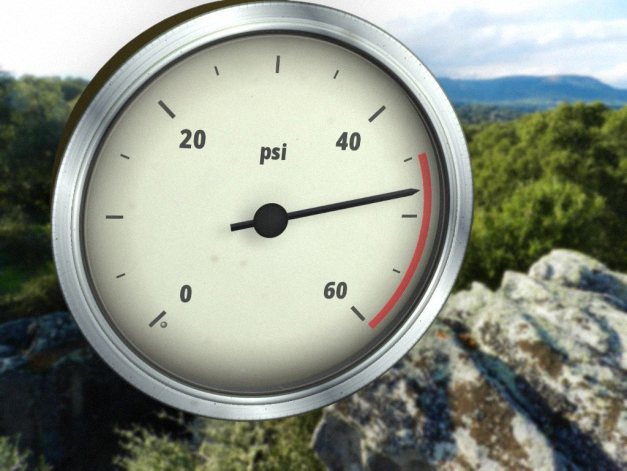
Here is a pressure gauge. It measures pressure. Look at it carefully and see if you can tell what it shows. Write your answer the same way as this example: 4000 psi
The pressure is 47.5 psi
